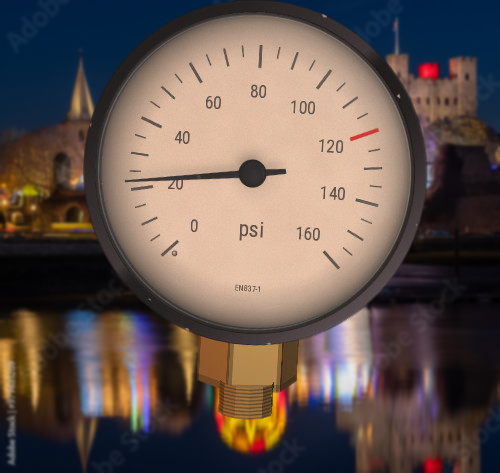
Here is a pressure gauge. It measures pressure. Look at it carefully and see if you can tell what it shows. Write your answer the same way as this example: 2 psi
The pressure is 22.5 psi
